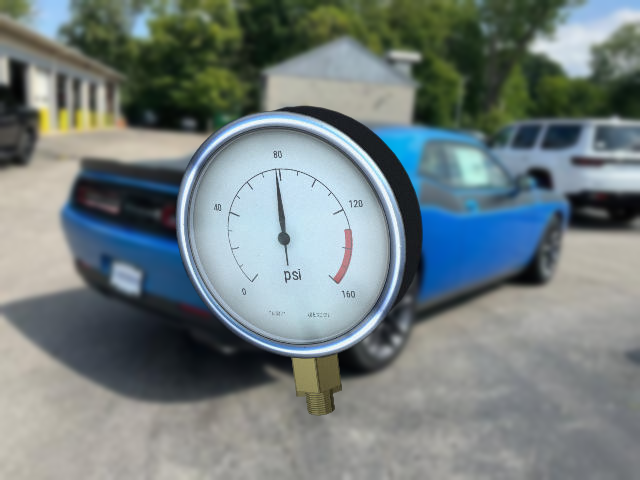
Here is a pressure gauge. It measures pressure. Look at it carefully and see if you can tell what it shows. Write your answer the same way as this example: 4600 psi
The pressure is 80 psi
